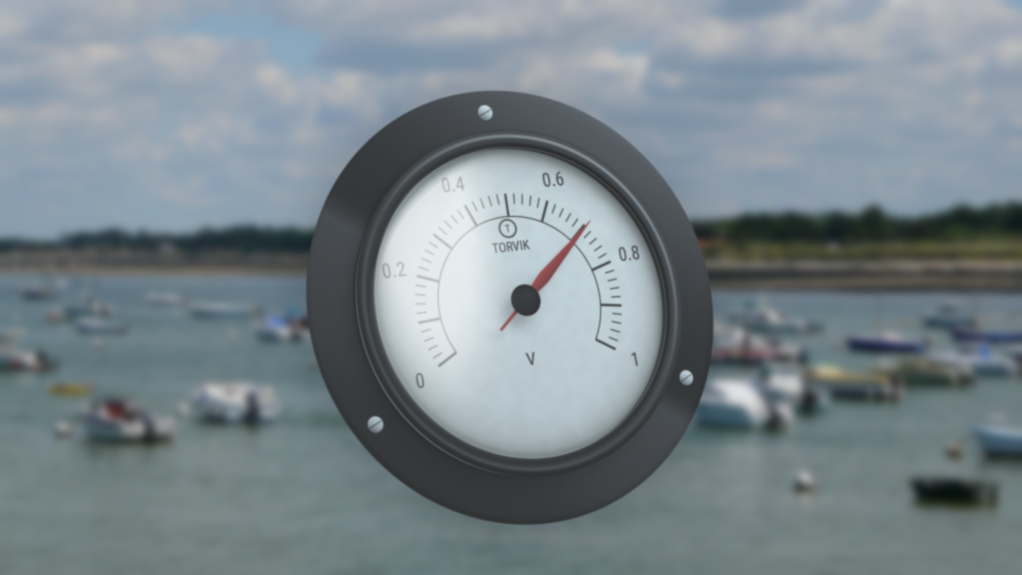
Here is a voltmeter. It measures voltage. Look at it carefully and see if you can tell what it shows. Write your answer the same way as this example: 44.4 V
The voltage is 0.7 V
